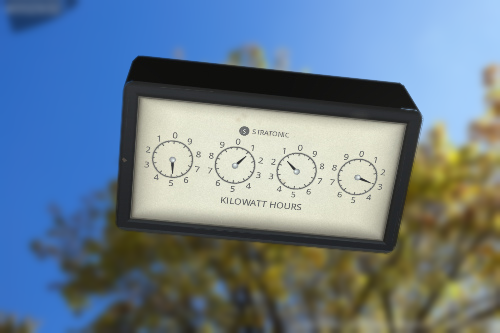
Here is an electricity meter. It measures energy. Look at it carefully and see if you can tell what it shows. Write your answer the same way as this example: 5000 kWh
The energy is 5113 kWh
